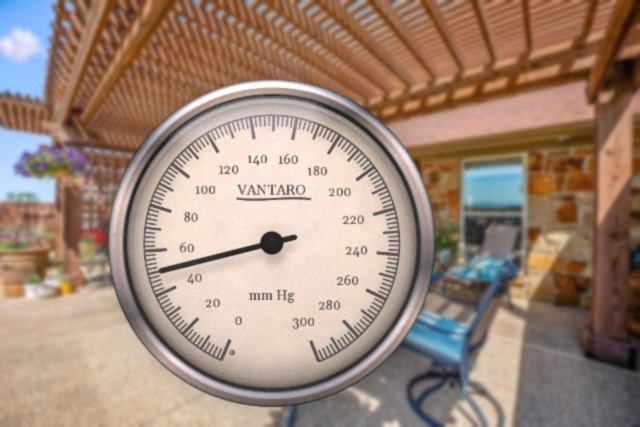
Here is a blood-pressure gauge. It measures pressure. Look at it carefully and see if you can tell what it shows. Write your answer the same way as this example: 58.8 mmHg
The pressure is 50 mmHg
